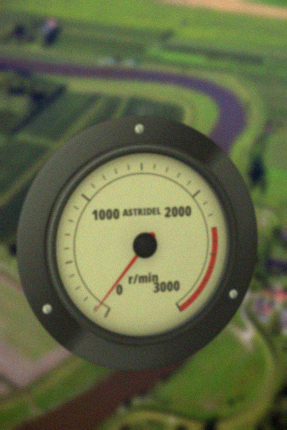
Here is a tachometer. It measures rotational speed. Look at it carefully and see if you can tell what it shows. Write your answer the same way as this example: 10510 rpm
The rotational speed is 100 rpm
